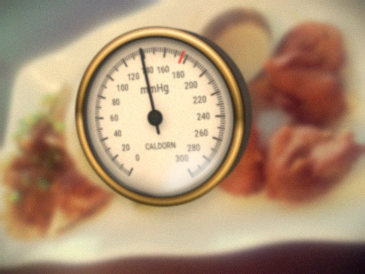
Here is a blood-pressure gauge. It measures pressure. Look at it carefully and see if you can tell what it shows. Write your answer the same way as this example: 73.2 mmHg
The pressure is 140 mmHg
